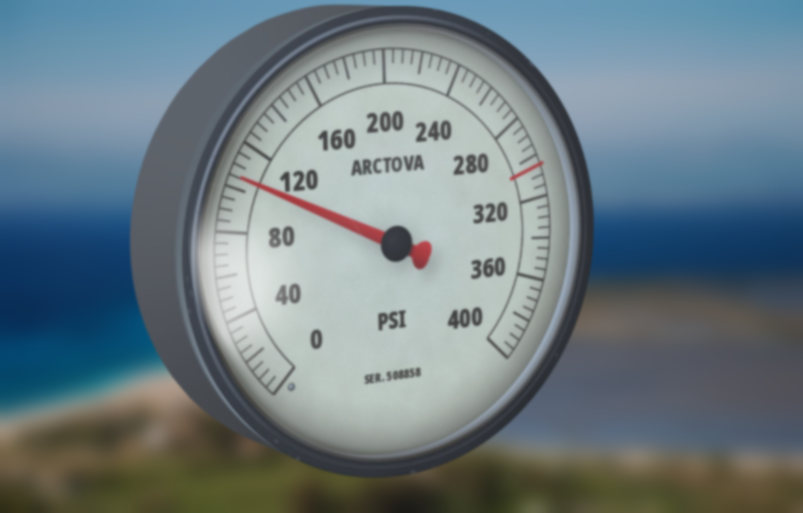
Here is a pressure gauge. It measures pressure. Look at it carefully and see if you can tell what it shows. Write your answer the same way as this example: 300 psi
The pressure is 105 psi
